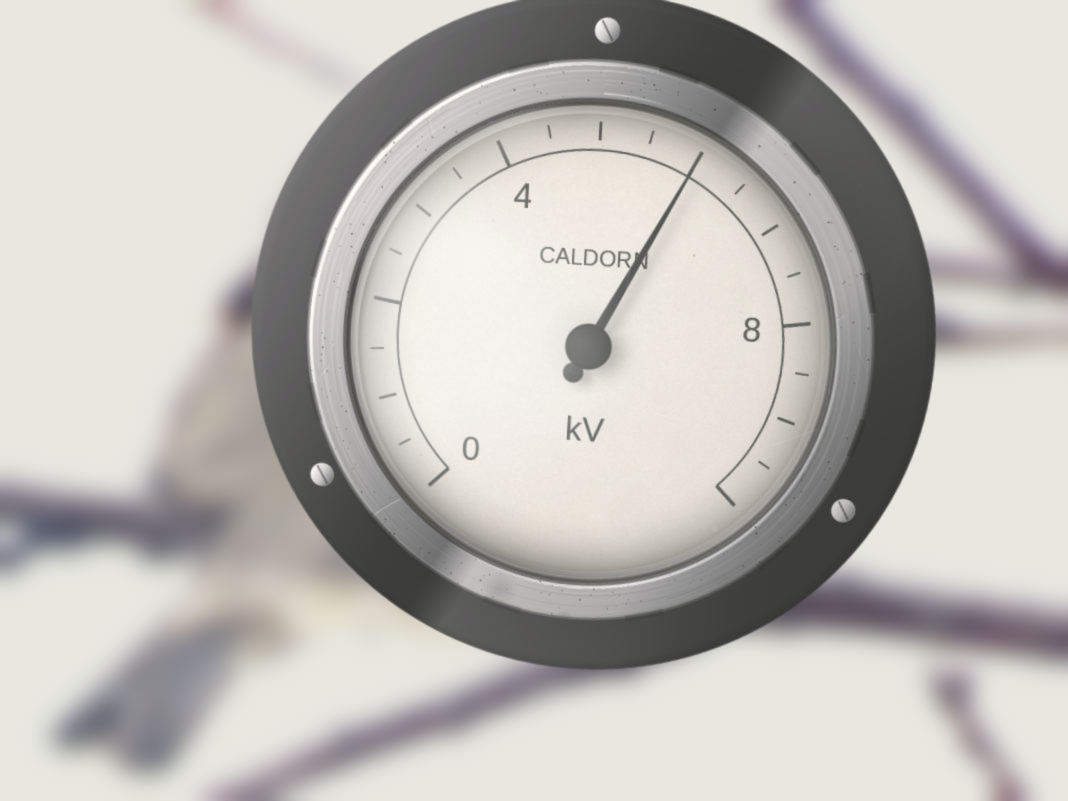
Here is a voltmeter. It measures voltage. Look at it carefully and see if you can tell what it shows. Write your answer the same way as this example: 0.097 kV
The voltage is 6 kV
